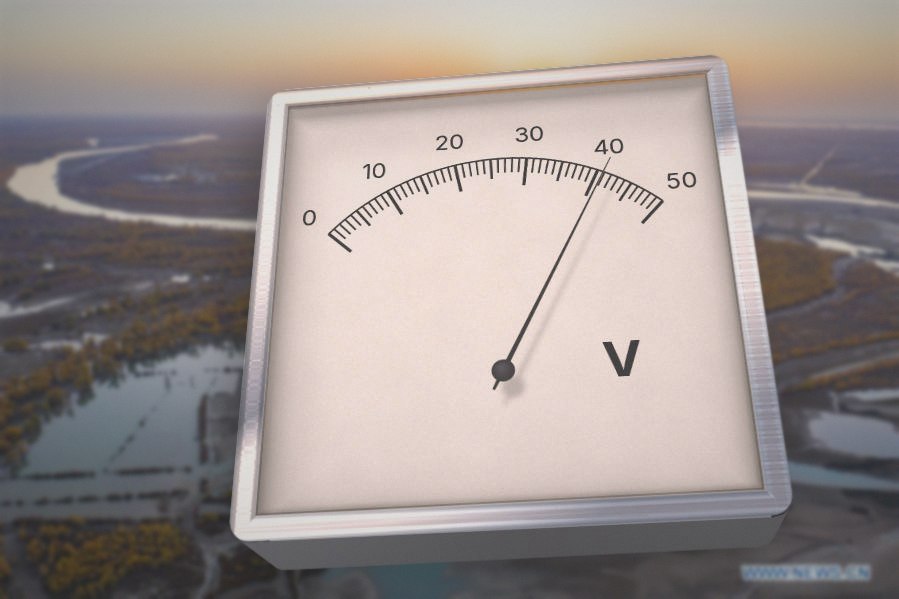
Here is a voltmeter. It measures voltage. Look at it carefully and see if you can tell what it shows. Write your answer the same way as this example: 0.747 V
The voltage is 41 V
